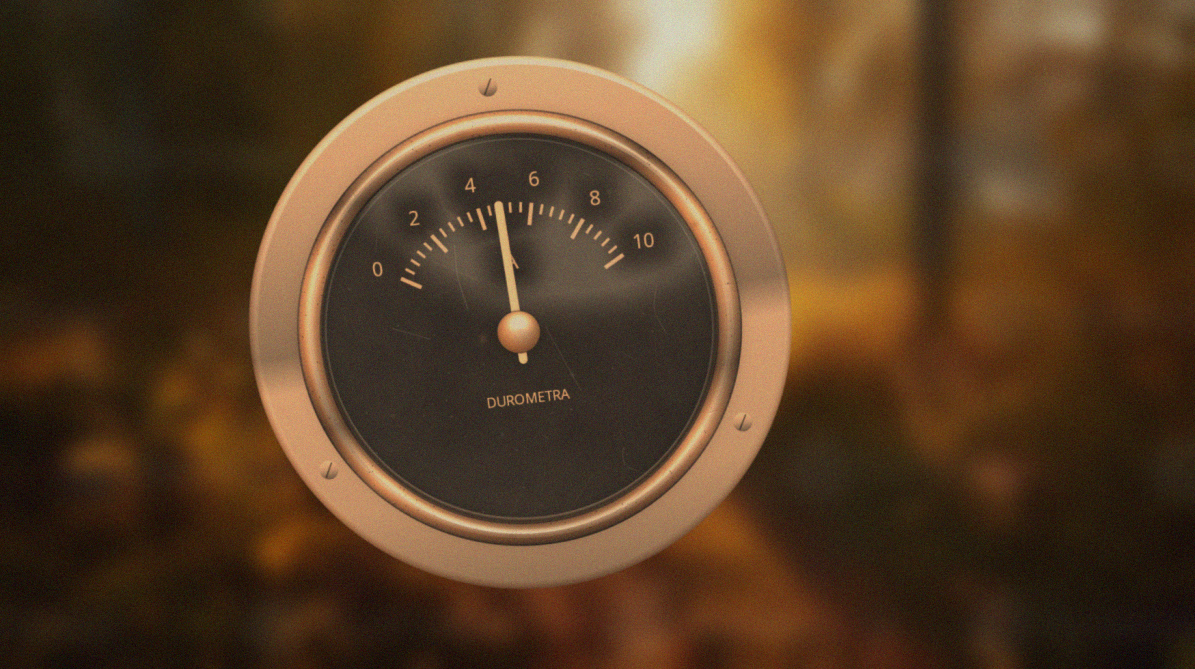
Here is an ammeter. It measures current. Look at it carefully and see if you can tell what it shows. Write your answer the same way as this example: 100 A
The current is 4.8 A
